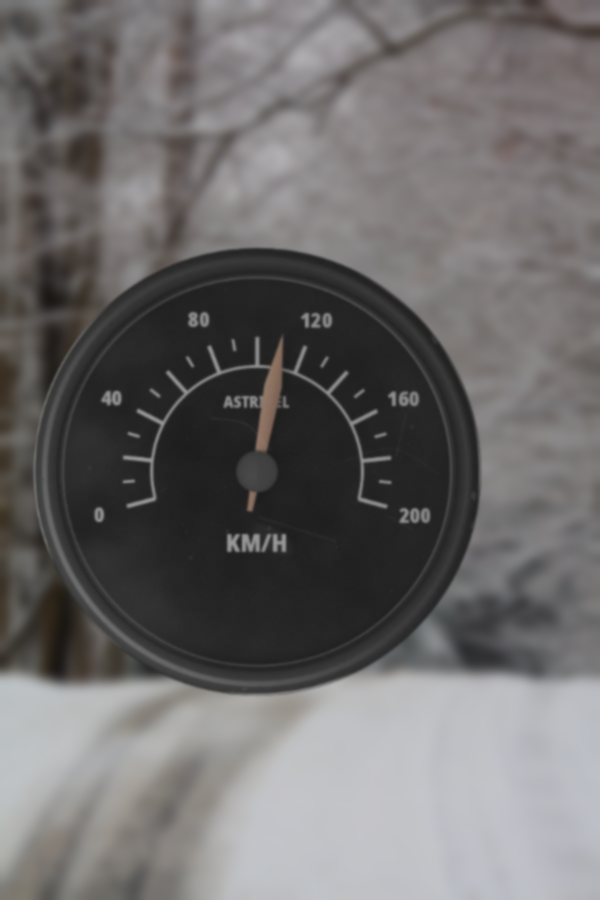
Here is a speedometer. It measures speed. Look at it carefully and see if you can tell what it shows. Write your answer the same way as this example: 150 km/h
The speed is 110 km/h
